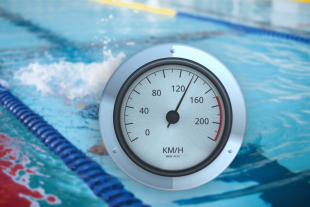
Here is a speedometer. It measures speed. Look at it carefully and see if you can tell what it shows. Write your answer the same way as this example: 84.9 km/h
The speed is 135 km/h
